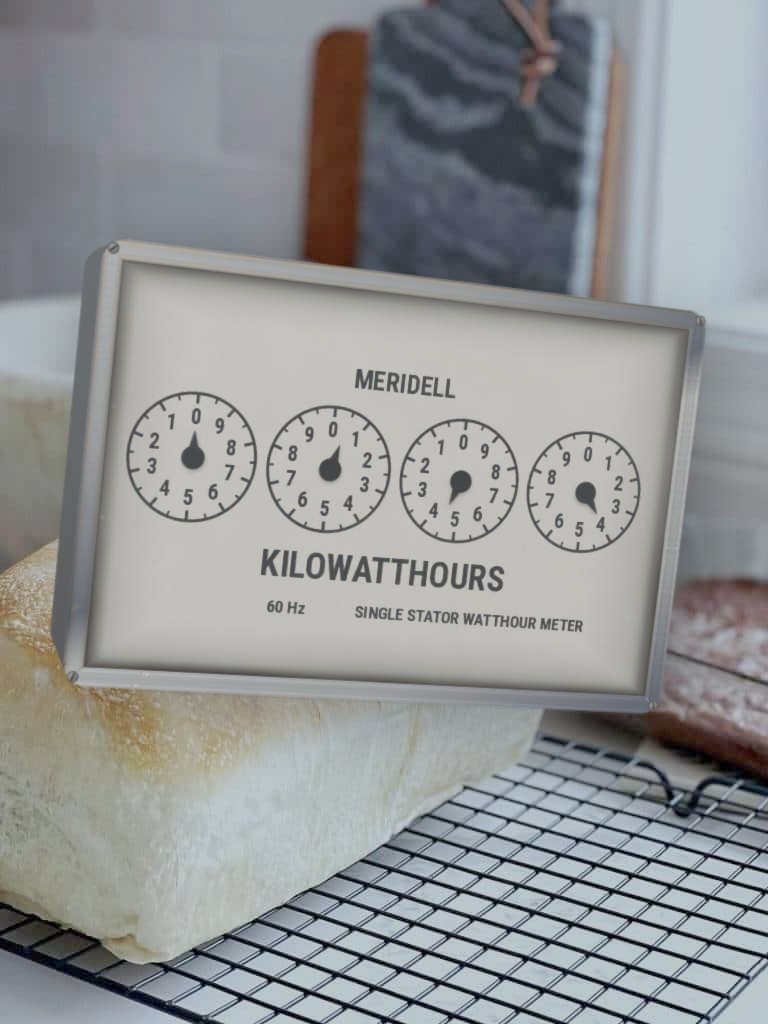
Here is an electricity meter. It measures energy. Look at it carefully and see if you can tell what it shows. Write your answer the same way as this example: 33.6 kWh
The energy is 44 kWh
